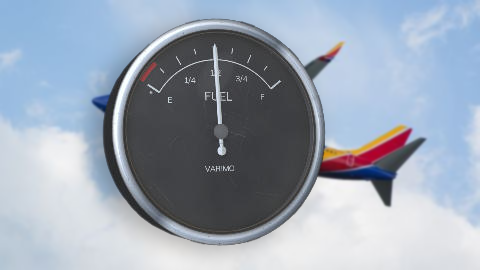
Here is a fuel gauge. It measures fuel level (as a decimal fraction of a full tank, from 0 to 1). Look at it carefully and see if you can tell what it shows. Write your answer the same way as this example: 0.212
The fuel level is 0.5
